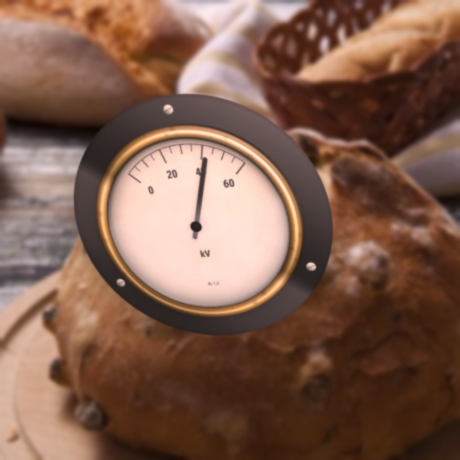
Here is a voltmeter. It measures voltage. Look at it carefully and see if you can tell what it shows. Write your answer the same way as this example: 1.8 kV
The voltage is 42.5 kV
